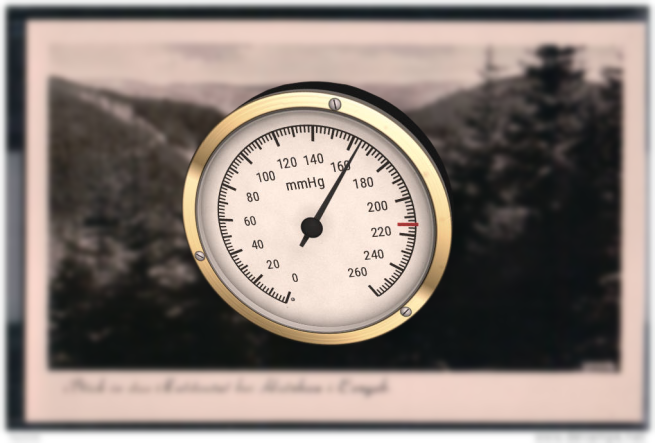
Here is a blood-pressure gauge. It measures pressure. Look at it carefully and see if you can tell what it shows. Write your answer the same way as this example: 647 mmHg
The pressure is 164 mmHg
